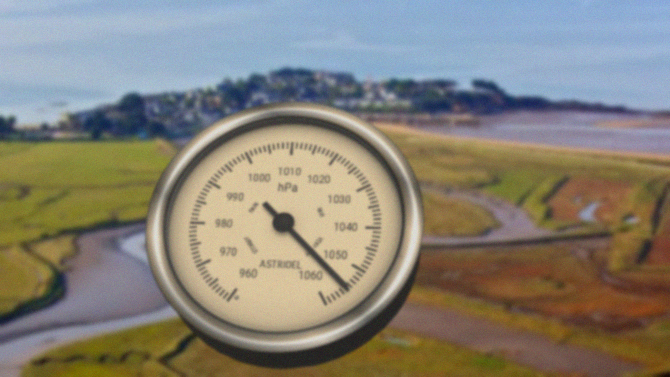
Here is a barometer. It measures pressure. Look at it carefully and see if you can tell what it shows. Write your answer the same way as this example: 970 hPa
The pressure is 1055 hPa
